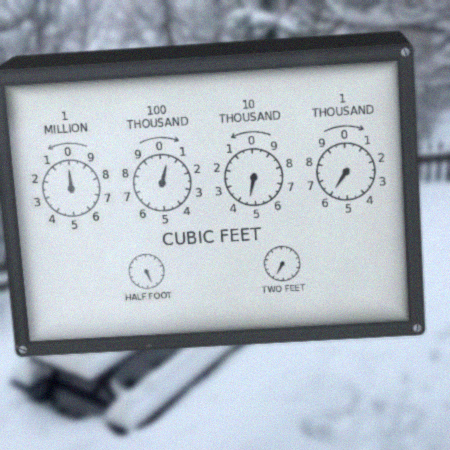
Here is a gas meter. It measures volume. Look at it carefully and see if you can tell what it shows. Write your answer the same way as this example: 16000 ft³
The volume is 4600 ft³
